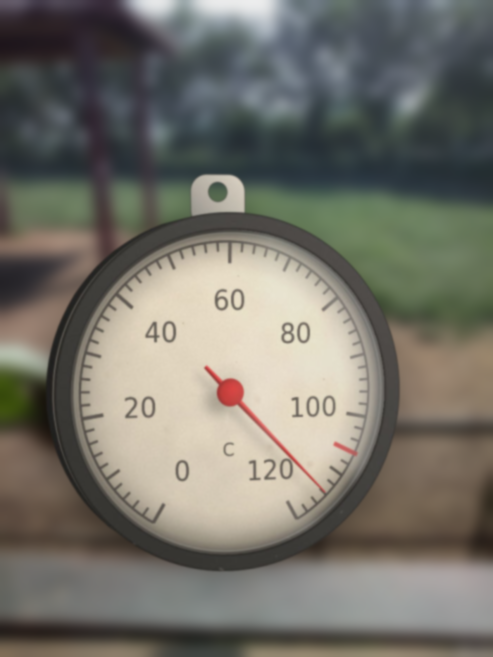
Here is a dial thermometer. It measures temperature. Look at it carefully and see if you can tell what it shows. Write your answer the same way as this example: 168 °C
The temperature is 114 °C
